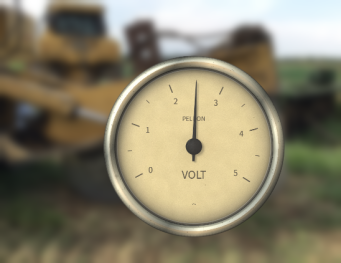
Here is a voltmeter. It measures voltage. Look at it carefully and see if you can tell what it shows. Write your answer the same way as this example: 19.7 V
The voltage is 2.5 V
